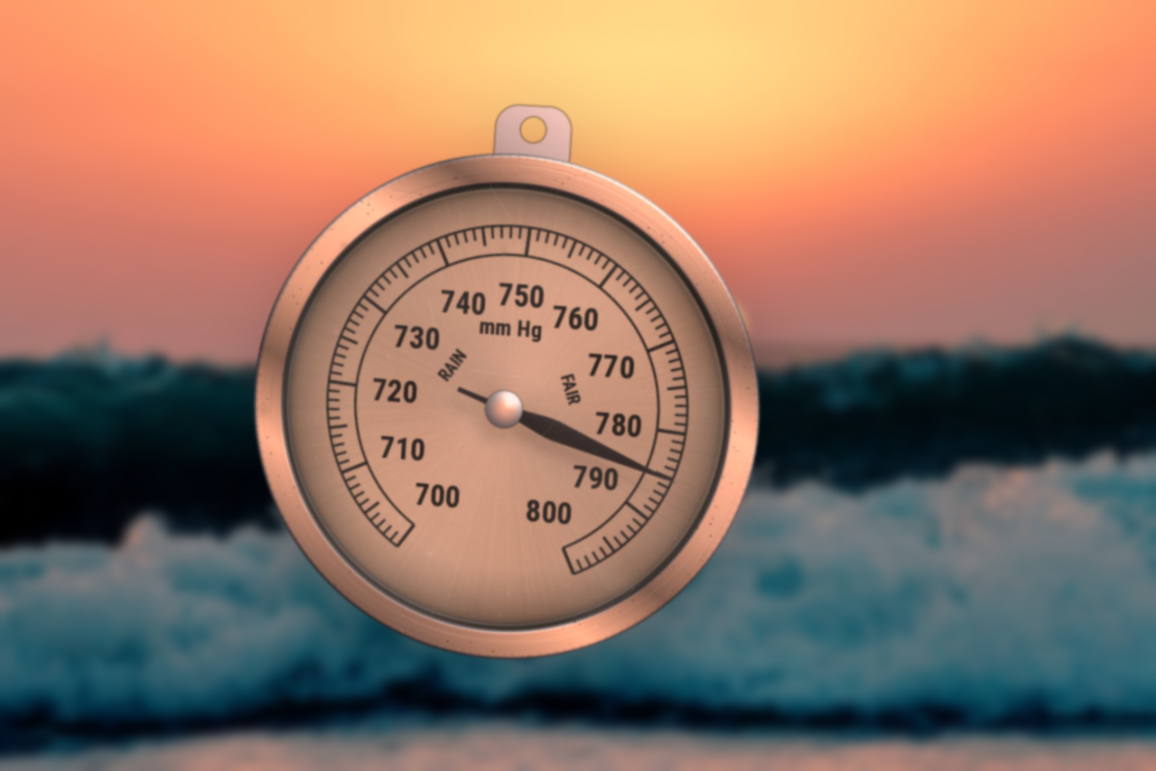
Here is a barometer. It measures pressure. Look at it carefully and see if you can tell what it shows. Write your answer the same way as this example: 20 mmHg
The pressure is 785 mmHg
